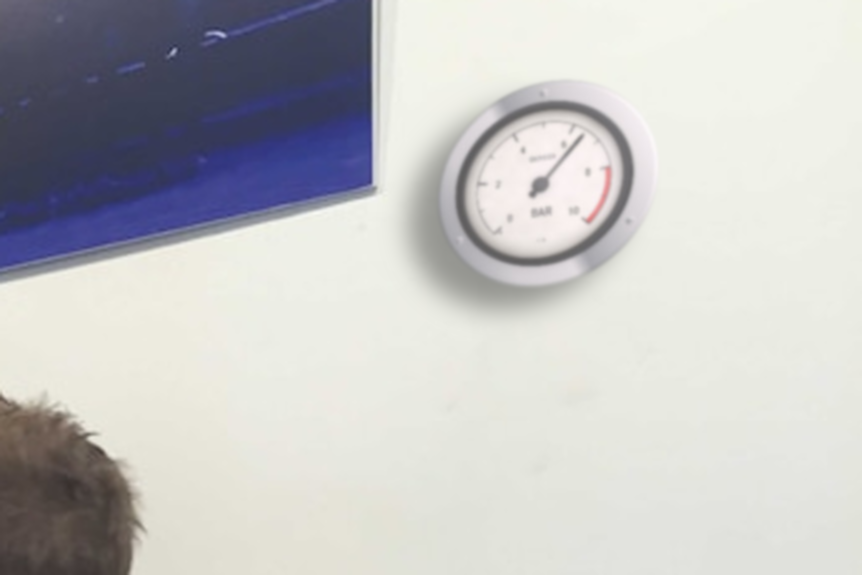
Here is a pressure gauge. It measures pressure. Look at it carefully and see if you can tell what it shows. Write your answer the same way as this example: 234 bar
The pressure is 6.5 bar
